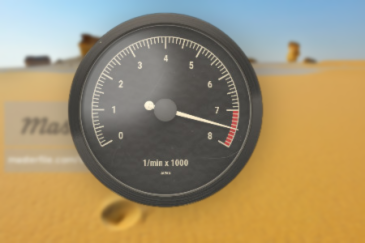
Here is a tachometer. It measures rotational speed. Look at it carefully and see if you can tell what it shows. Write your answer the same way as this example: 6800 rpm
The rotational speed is 7500 rpm
